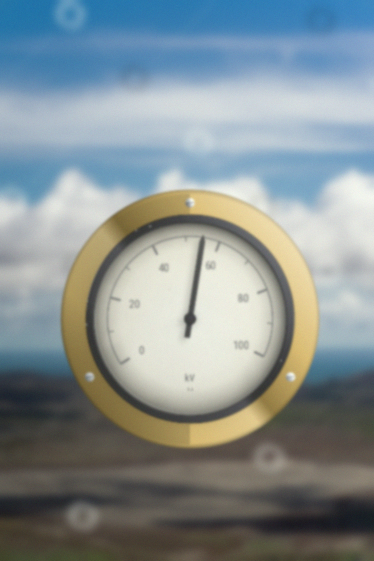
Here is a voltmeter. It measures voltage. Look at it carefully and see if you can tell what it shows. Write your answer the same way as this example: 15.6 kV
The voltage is 55 kV
